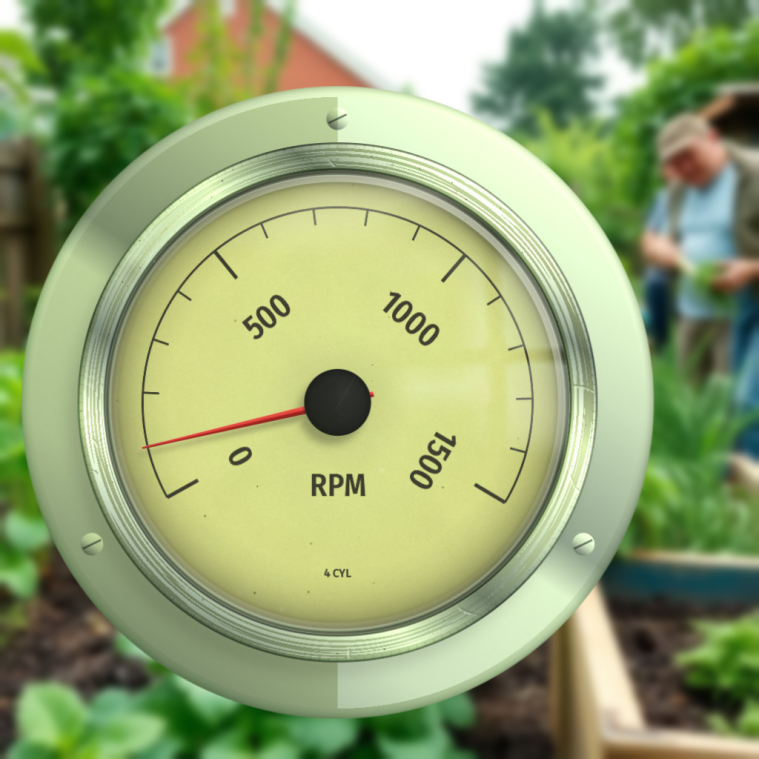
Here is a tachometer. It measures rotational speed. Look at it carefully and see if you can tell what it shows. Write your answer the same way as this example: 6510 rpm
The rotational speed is 100 rpm
